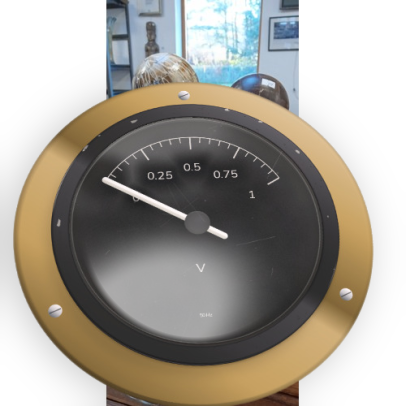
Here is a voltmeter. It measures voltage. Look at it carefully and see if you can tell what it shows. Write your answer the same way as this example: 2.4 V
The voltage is 0 V
